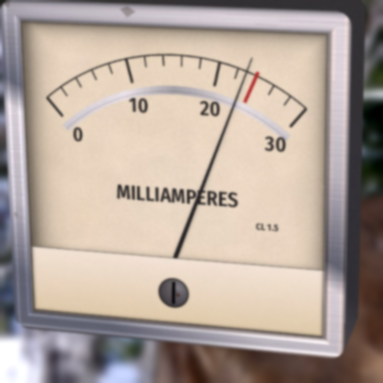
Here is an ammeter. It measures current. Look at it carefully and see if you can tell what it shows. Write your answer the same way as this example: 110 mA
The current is 23 mA
